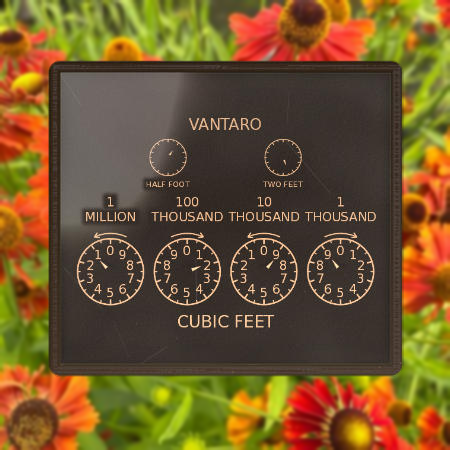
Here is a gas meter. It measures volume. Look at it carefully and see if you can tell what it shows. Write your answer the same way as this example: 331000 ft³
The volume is 118900 ft³
